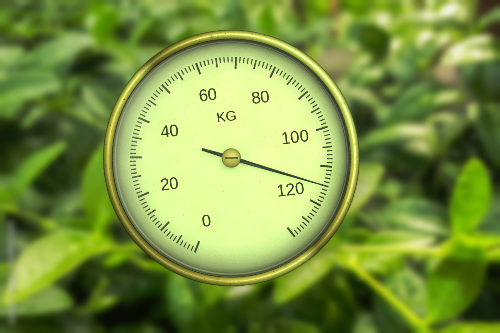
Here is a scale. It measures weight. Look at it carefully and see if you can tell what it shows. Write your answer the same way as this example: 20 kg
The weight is 115 kg
